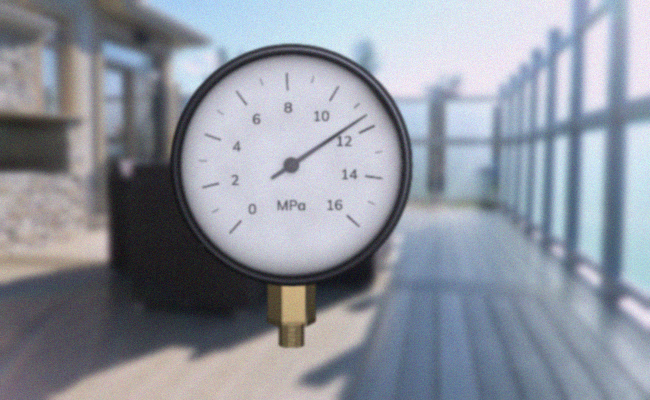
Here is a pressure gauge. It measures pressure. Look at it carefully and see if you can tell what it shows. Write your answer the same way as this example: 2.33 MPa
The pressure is 11.5 MPa
